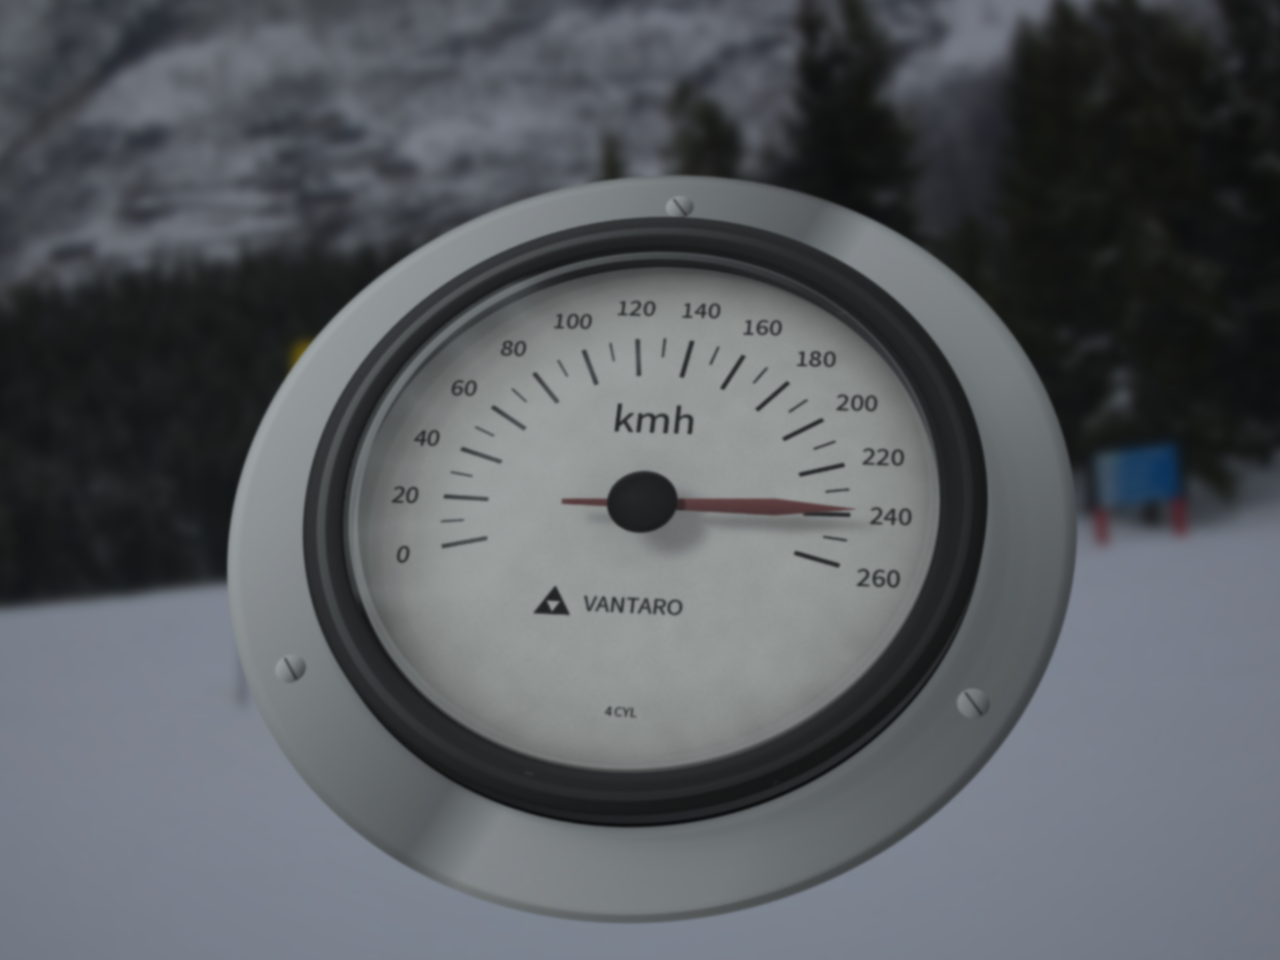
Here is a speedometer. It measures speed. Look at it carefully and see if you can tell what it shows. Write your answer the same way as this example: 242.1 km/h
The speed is 240 km/h
